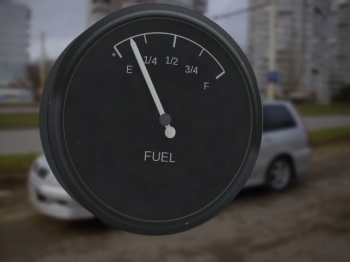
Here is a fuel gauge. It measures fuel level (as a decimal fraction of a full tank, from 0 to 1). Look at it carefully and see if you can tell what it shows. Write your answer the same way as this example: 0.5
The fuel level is 0.125
